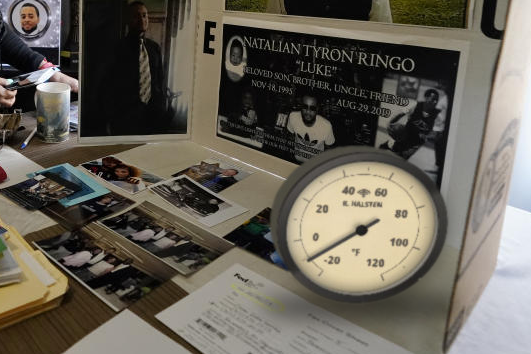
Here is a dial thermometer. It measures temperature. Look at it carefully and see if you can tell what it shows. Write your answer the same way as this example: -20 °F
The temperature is -10 °F
